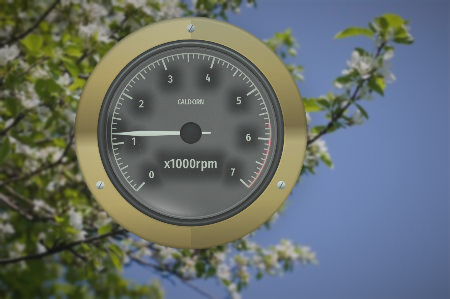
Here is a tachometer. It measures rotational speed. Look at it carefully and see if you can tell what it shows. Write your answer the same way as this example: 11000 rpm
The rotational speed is 1200 rpm
